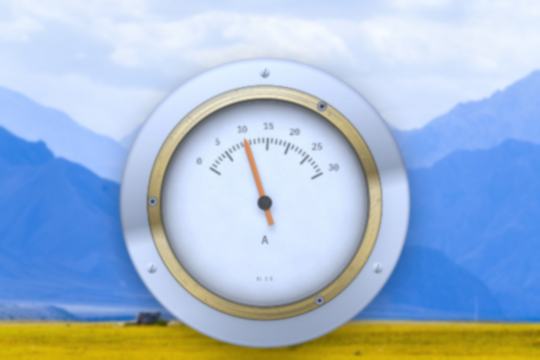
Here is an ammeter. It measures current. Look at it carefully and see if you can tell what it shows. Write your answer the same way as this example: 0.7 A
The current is 10 A
